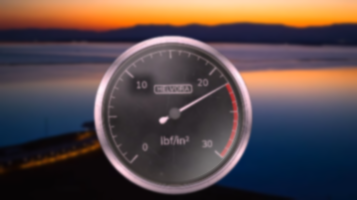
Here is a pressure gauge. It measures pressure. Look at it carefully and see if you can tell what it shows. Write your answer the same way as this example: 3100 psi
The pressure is 22 psi
